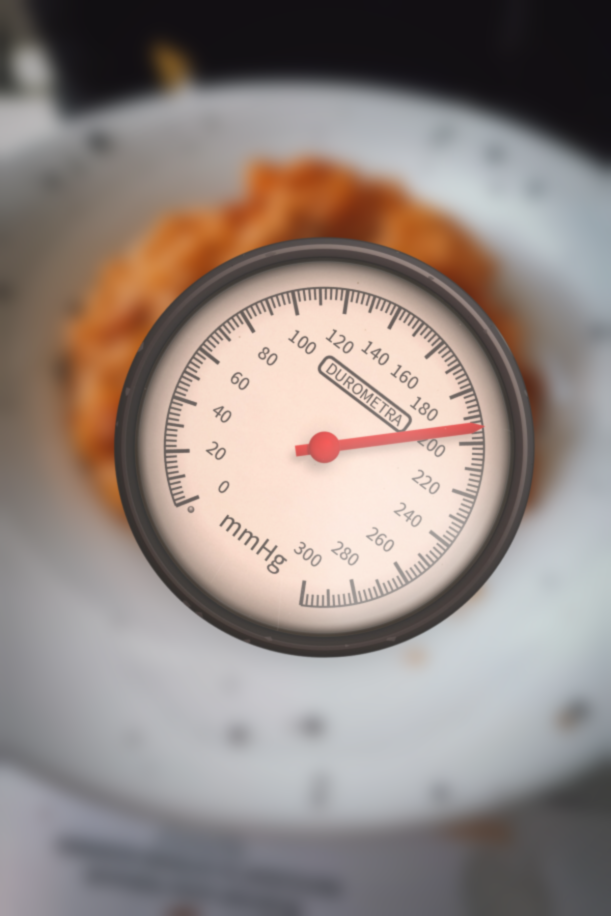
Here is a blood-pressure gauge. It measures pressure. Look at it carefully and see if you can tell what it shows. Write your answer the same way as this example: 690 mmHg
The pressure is 194 mmHg
